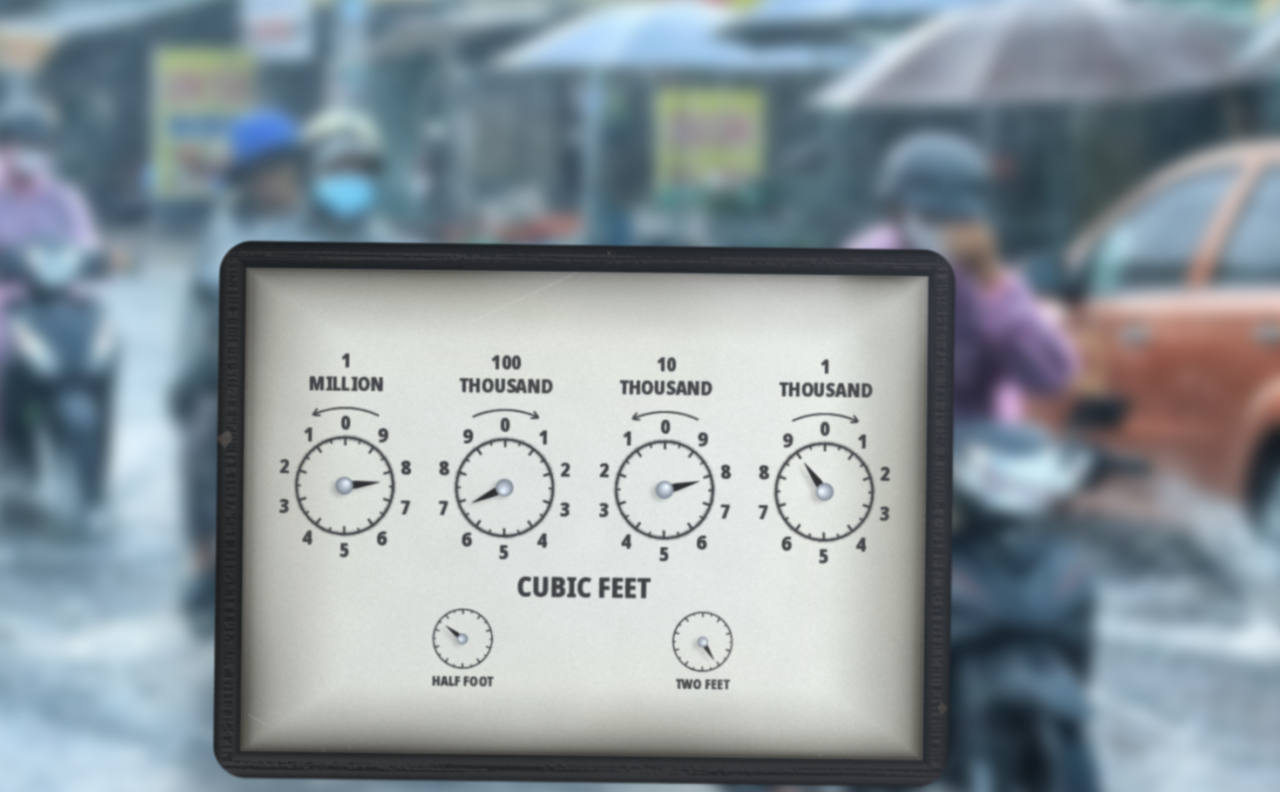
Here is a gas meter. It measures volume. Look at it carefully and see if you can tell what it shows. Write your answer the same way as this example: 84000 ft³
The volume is 767900 ft³
